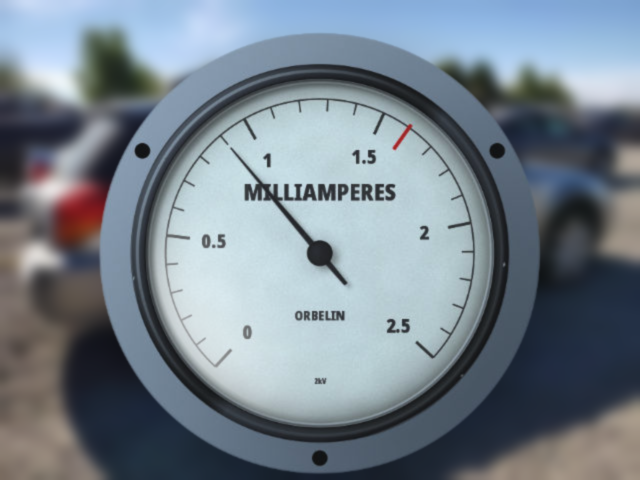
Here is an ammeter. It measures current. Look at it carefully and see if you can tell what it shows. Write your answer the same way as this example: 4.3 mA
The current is 0.9 mA
